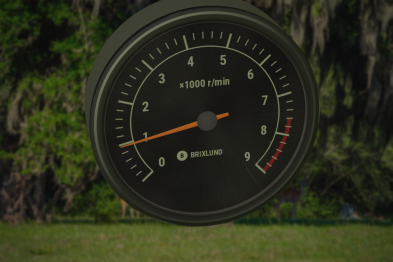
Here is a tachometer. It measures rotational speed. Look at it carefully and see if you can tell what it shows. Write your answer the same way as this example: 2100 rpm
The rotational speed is 1000 rpm
